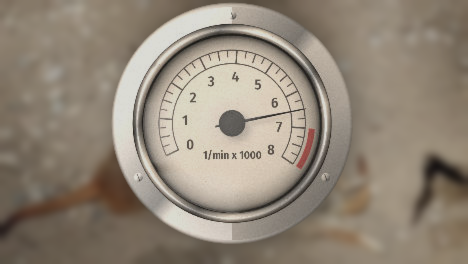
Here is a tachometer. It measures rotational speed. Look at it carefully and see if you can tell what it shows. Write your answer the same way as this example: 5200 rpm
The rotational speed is 6500 rpm
